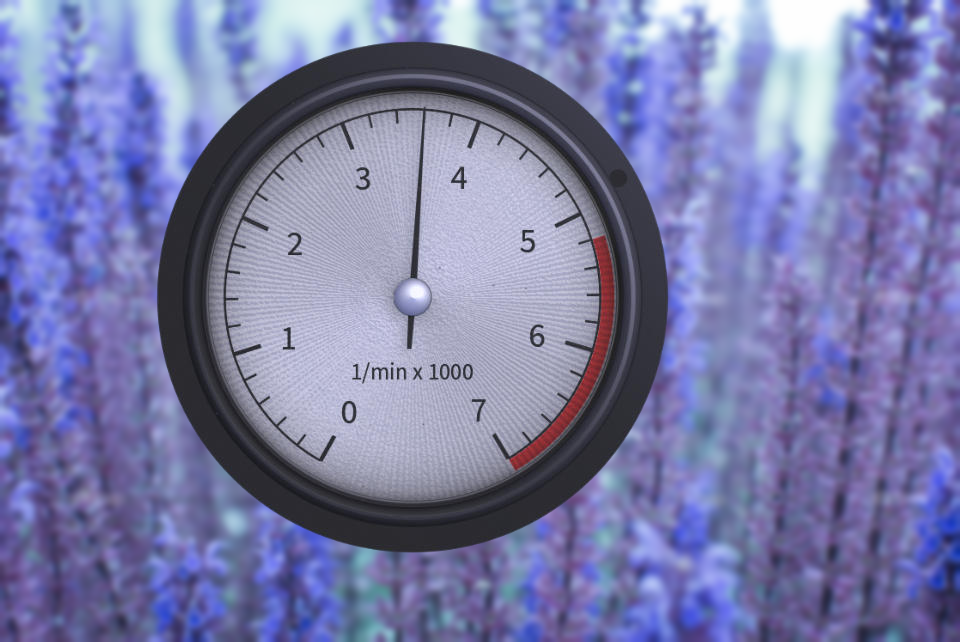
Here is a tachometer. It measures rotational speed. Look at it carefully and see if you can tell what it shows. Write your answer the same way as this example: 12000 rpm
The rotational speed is 3600 rpm
